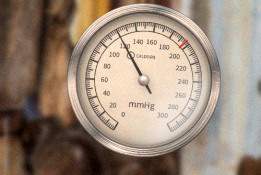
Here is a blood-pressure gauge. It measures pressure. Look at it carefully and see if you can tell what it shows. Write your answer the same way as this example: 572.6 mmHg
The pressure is 120 mmHg
